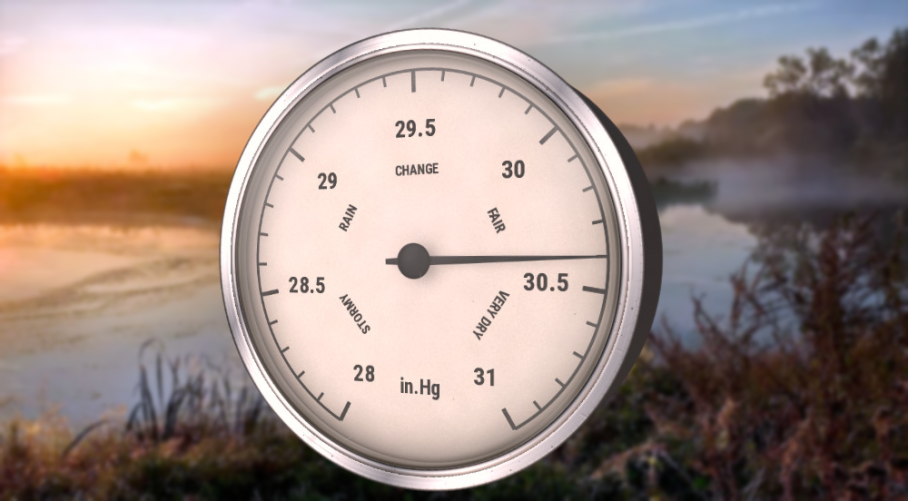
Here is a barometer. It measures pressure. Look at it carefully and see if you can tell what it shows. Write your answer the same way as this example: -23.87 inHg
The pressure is 30.4 inHg
